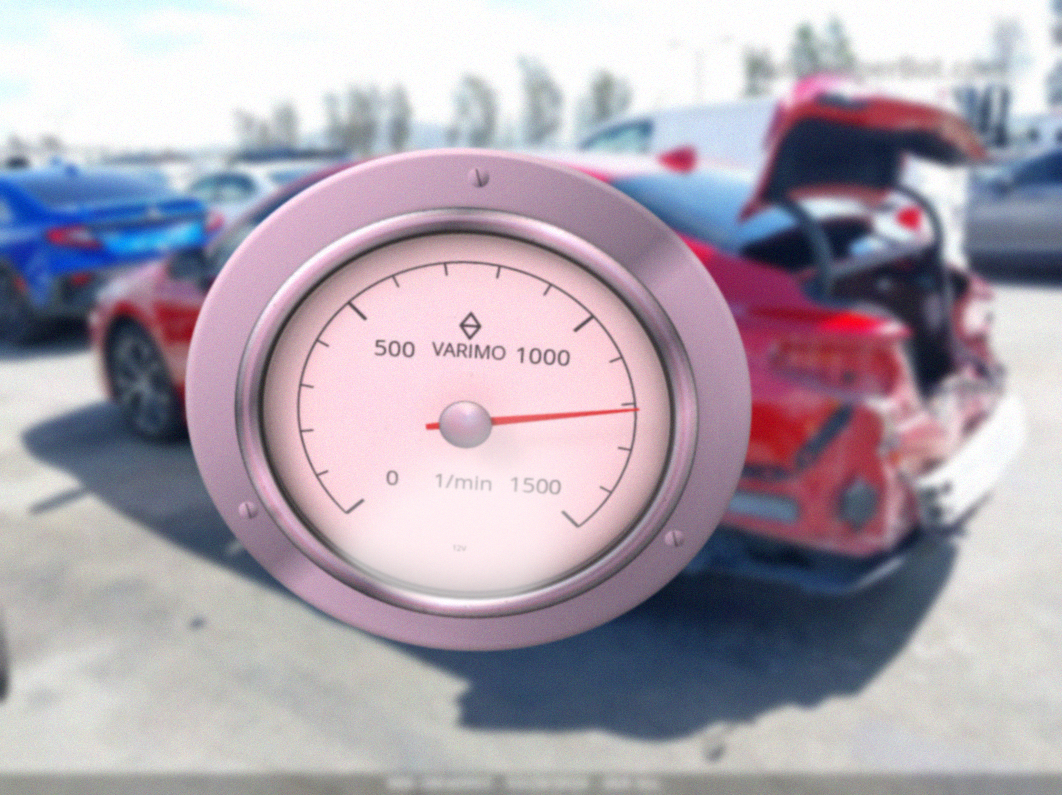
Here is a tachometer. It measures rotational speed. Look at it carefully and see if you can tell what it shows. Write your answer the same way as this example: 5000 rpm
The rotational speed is 1200 rpm
